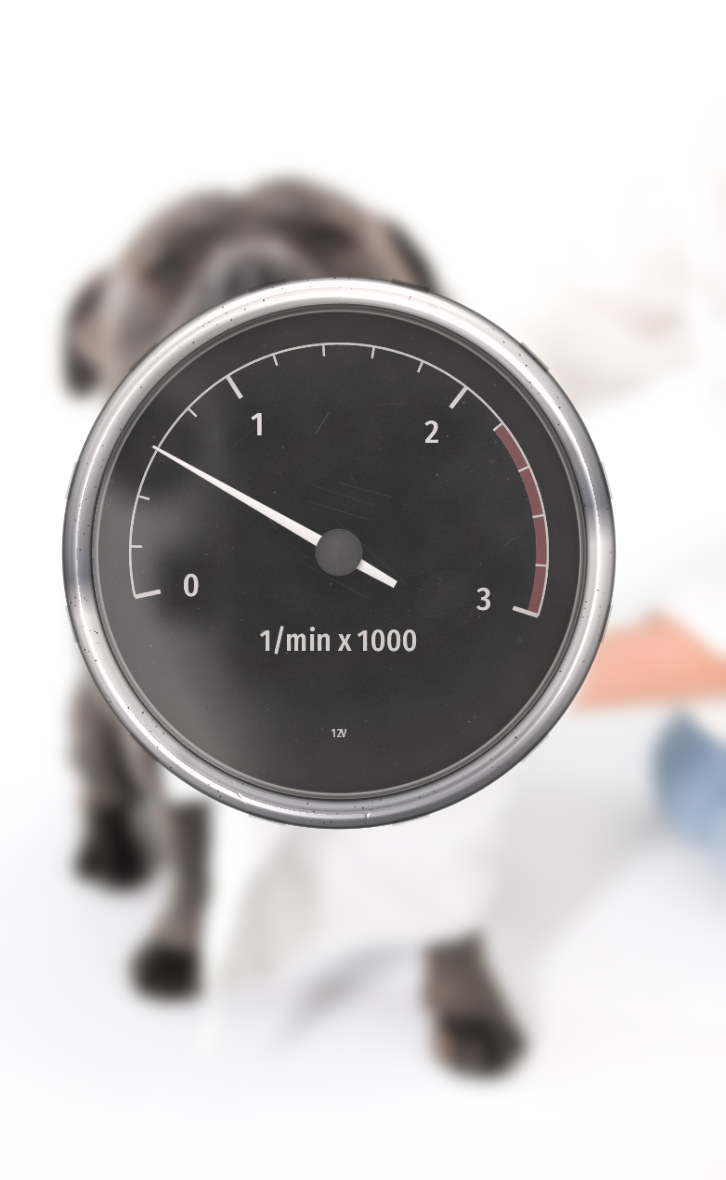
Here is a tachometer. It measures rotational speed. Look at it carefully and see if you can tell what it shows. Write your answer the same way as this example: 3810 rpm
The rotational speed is 600 rpm
